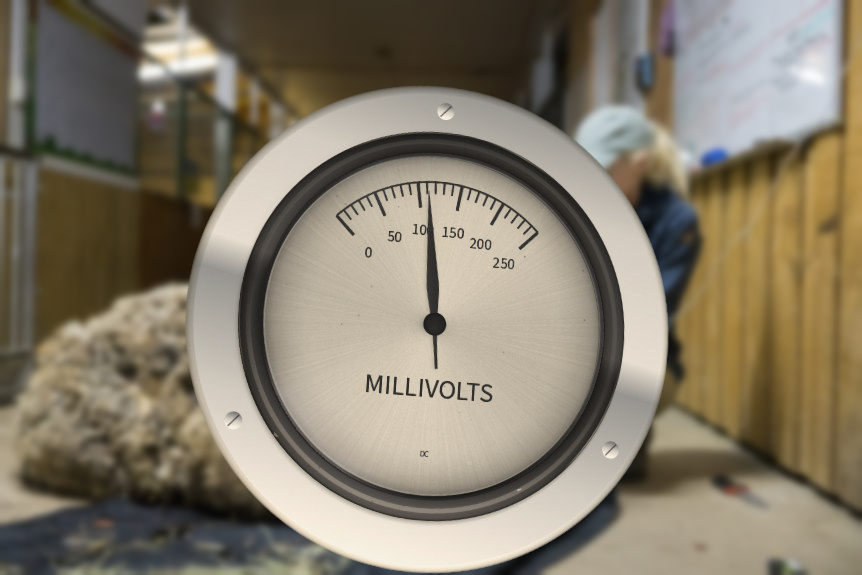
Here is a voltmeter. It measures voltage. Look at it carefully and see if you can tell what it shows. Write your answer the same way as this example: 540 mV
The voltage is 110 mV
